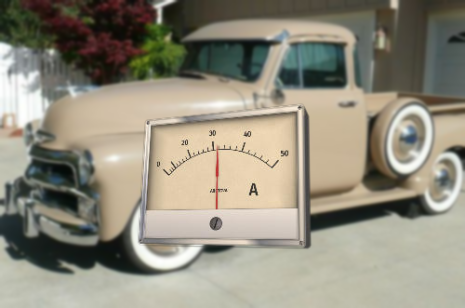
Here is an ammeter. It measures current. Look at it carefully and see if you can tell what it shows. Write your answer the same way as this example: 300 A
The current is 32 A
